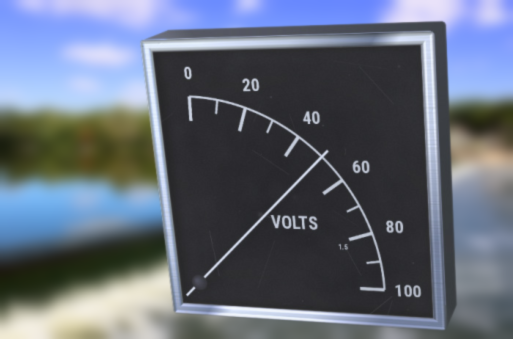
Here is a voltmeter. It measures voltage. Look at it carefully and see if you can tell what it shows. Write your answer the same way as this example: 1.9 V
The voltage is 50 V
